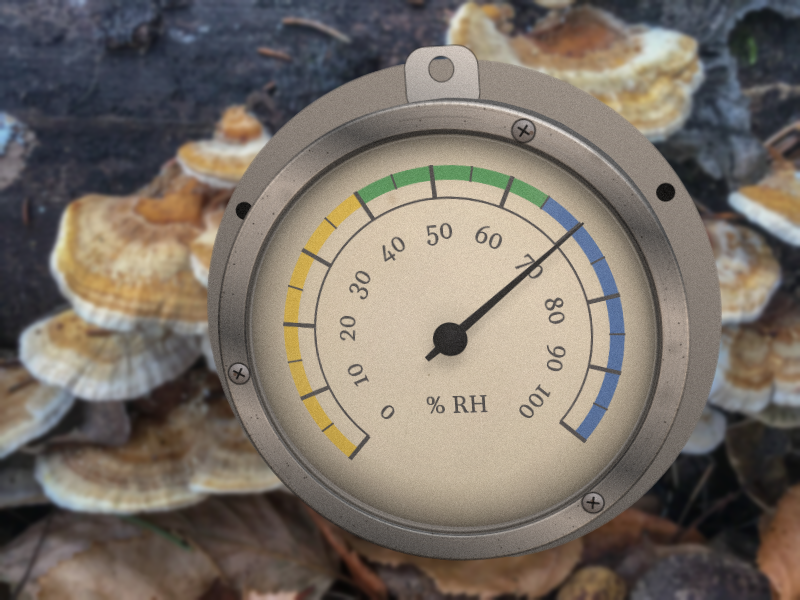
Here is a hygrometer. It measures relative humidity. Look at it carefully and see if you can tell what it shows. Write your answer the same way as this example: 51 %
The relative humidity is 70 %
